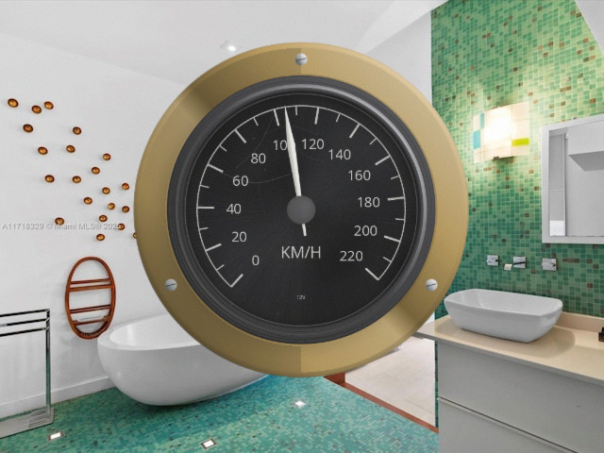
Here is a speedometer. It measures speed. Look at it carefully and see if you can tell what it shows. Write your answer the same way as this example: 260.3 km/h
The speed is 105 km/h
